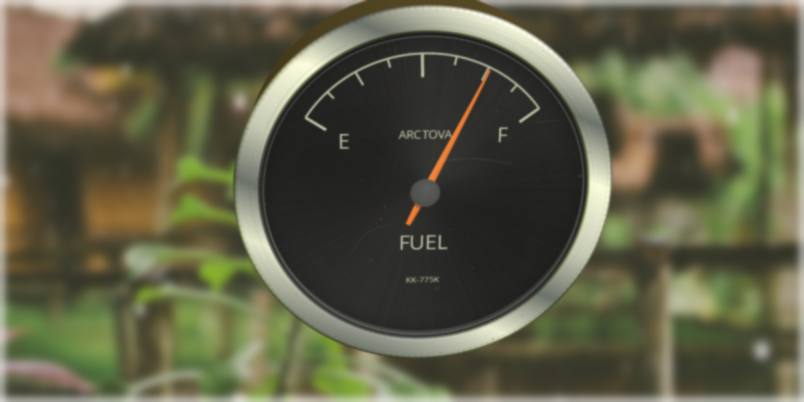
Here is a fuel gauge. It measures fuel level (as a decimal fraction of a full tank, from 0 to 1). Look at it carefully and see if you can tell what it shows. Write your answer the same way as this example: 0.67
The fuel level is 0.75
